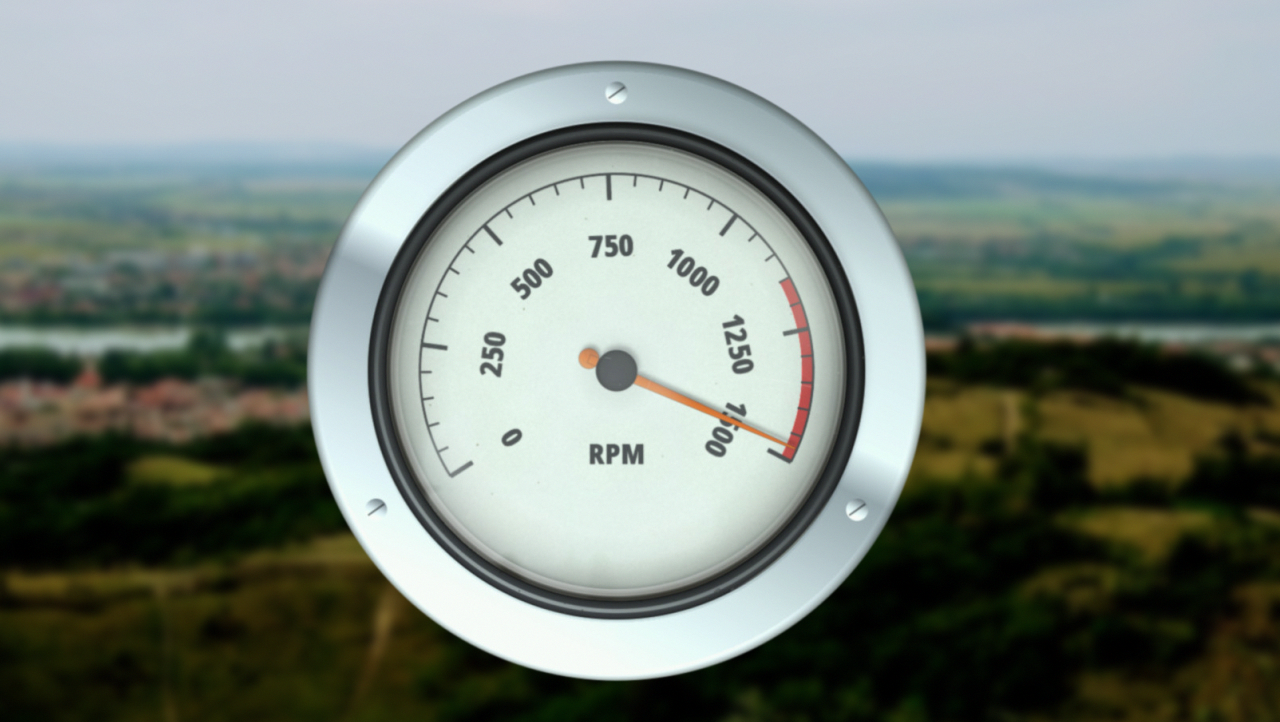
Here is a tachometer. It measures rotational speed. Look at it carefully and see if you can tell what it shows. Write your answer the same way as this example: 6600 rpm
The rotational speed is 1475 rpm
